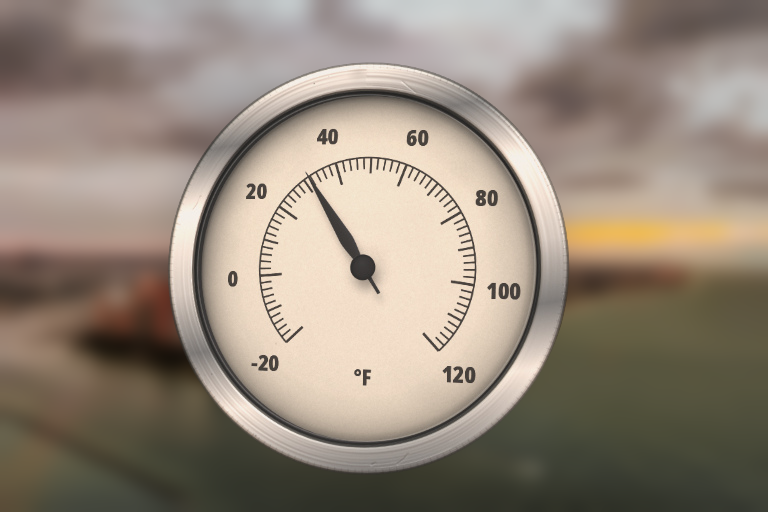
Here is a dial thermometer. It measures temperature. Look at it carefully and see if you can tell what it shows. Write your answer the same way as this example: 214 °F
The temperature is 32 °F
